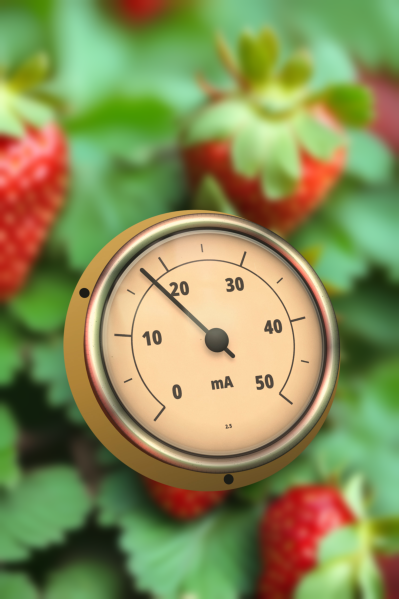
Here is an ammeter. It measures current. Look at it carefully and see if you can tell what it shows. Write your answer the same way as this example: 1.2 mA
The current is 17.5 mA
